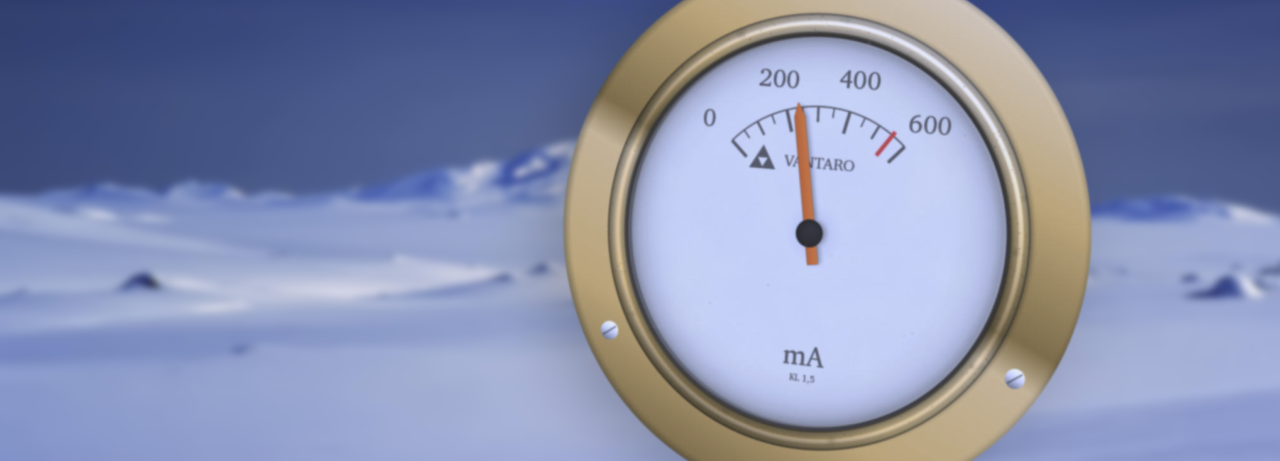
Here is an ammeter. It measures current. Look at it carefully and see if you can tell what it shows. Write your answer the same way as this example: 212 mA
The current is 250 mA
